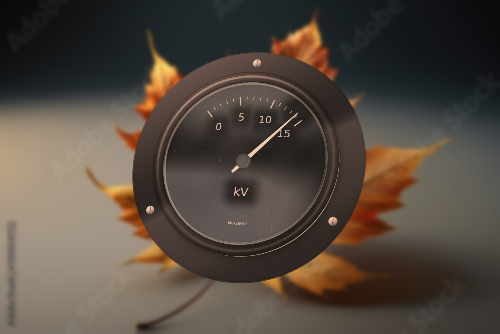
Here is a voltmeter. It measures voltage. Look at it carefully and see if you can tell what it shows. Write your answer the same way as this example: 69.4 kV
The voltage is 14 kV
